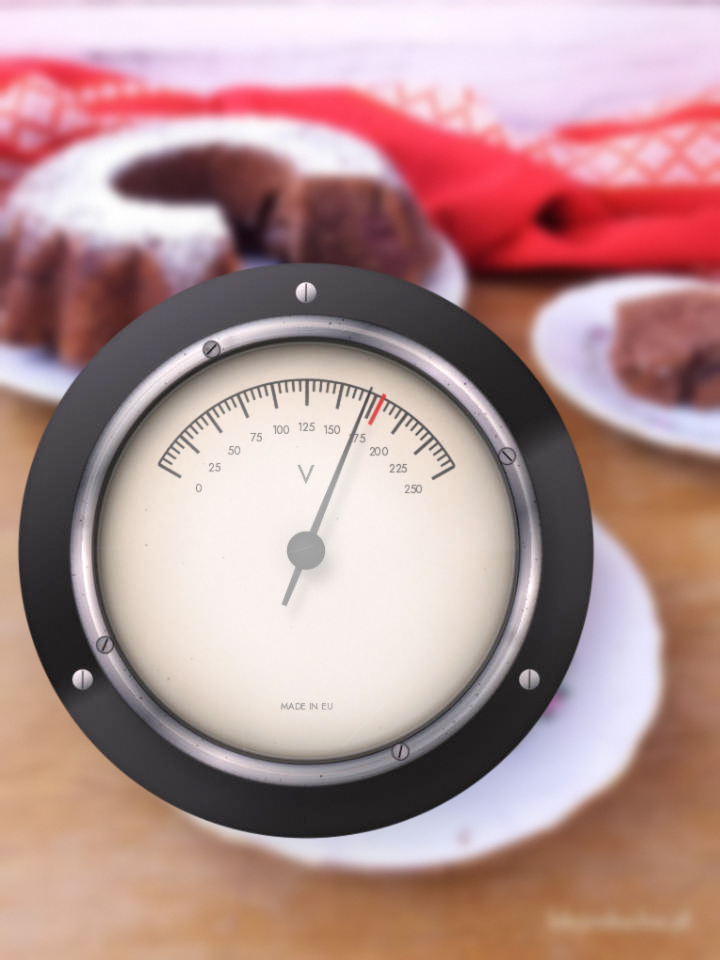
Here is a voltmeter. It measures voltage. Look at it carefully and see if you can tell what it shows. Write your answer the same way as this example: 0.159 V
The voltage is 170 V
